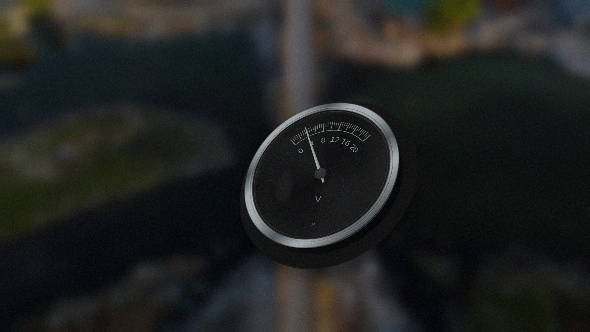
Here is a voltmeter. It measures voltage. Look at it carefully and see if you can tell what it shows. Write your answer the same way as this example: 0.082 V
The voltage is 4 V
